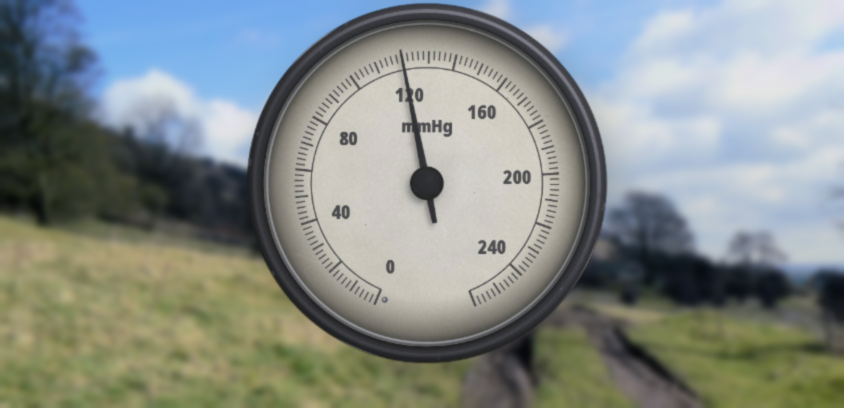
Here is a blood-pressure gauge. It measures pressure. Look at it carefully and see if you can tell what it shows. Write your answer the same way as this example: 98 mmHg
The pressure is 120 mmHg
